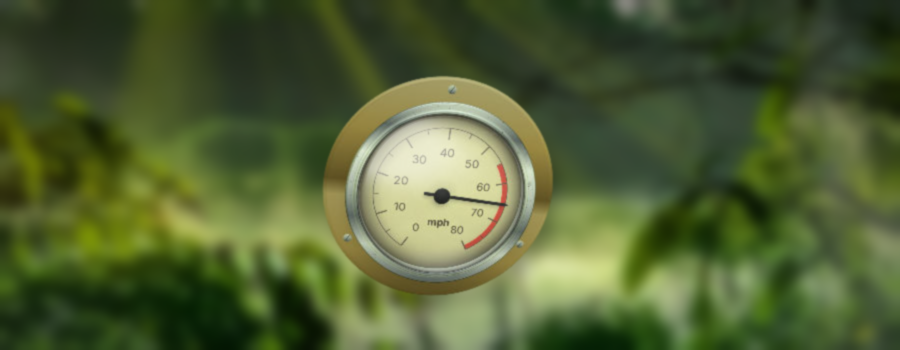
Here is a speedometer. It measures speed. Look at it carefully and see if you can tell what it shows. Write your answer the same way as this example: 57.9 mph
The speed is 65 mph
